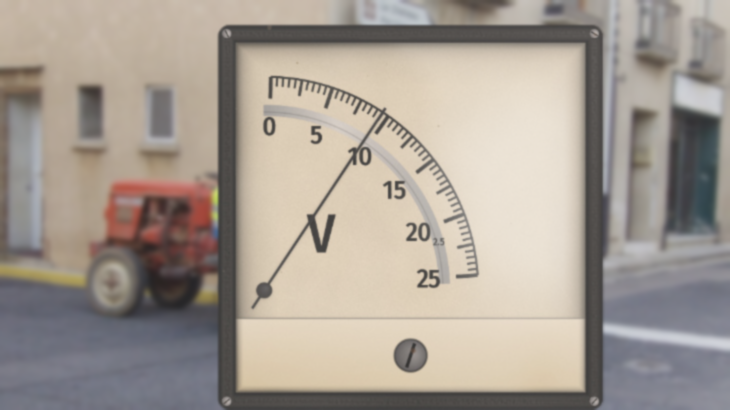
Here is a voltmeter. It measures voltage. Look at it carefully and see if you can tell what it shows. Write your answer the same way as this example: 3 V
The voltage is 9.5 V
